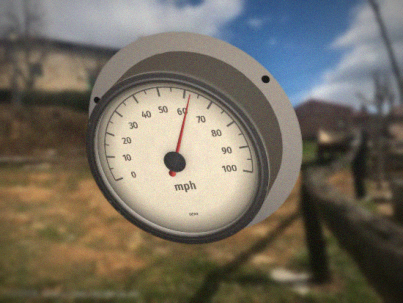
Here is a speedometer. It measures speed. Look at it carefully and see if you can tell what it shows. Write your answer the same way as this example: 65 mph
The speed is 62.5 mph
